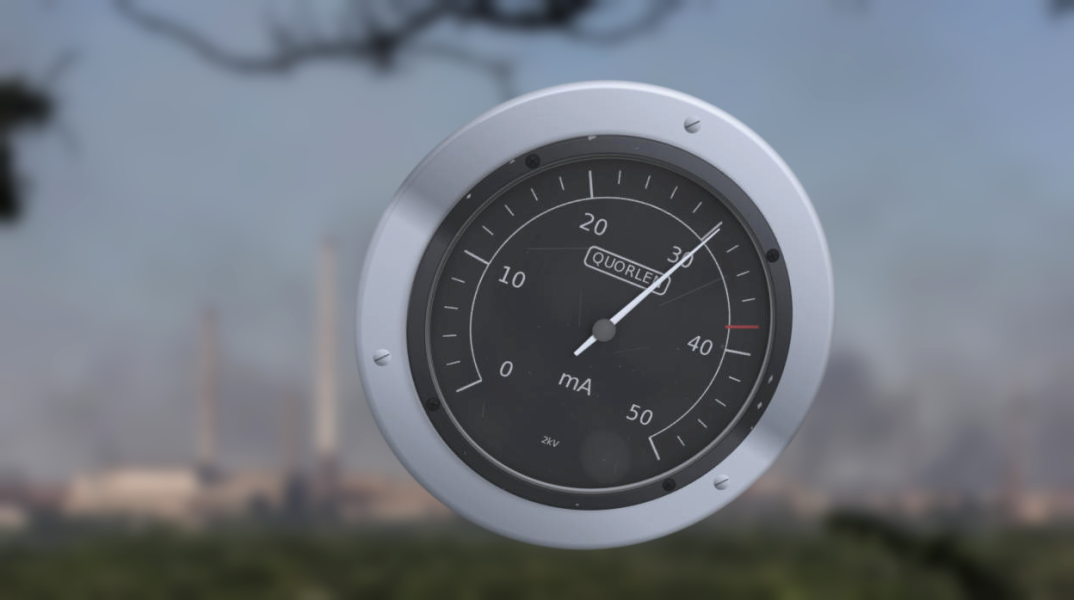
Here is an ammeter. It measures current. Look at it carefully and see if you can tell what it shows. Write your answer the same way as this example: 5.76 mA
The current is 30 mA
